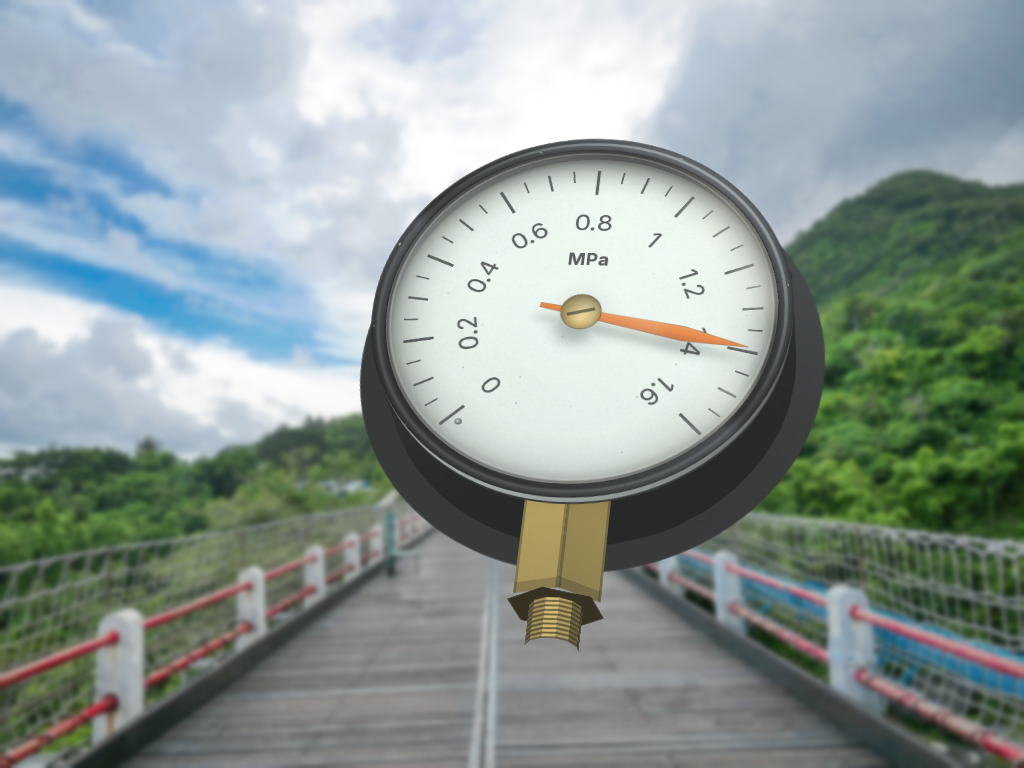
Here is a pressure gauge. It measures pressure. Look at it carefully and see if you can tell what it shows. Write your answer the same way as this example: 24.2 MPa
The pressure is 1.4 MPa
